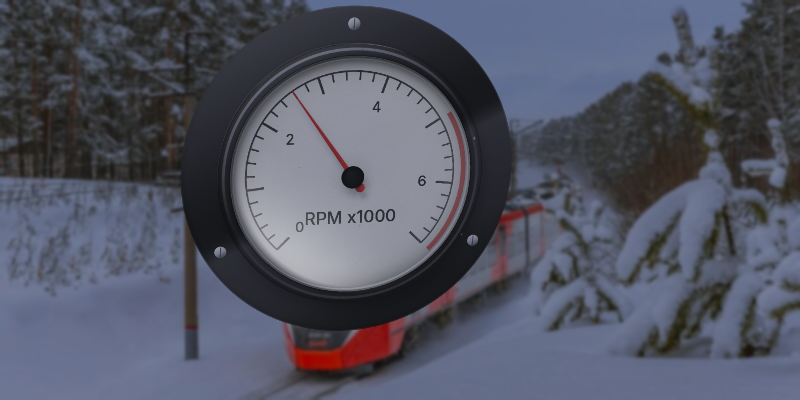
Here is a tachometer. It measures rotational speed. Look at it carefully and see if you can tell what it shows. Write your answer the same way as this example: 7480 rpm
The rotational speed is 2600 rpm
